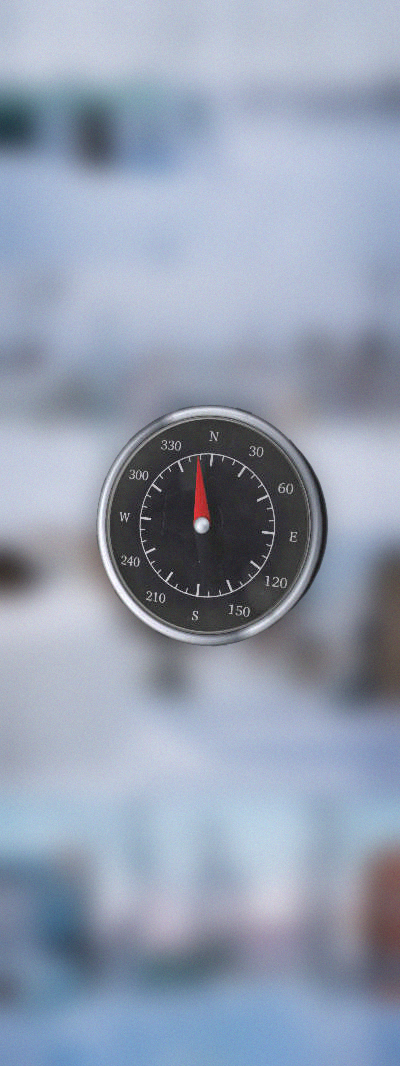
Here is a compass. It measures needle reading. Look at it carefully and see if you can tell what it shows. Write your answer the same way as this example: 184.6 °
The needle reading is 350 °
